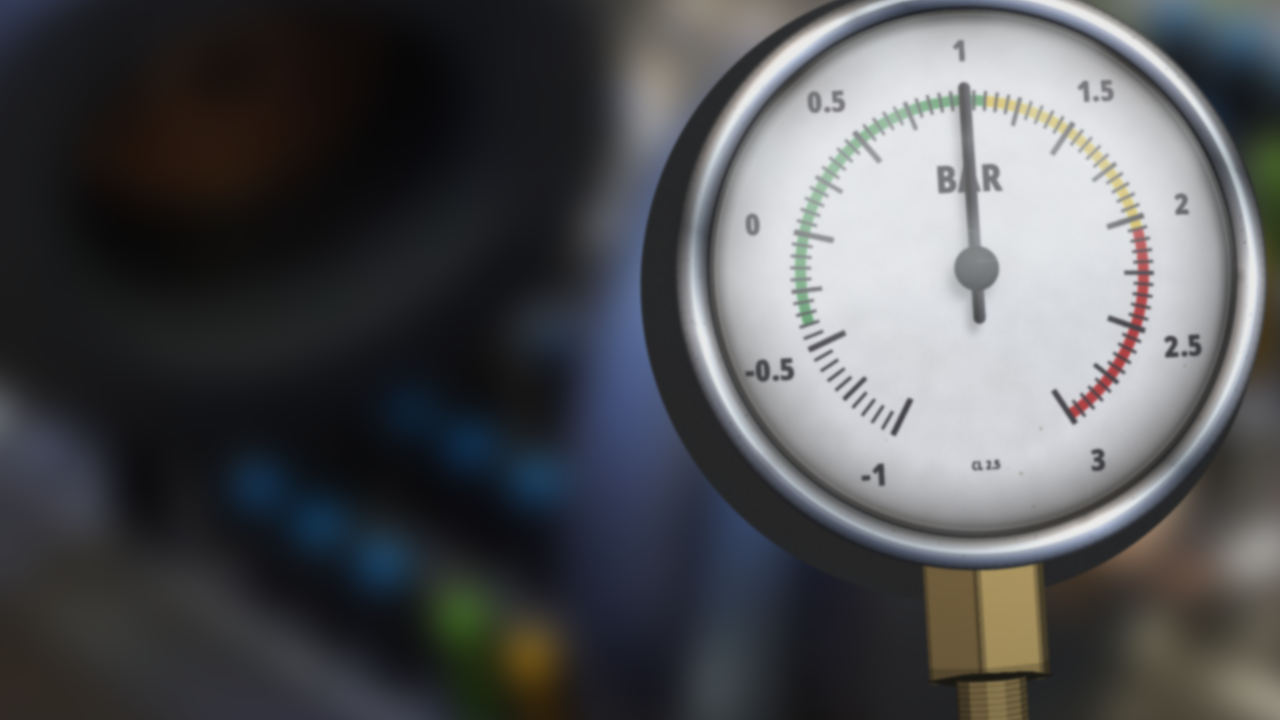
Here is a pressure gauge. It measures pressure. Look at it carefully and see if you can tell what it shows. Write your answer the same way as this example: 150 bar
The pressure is 1 bar
